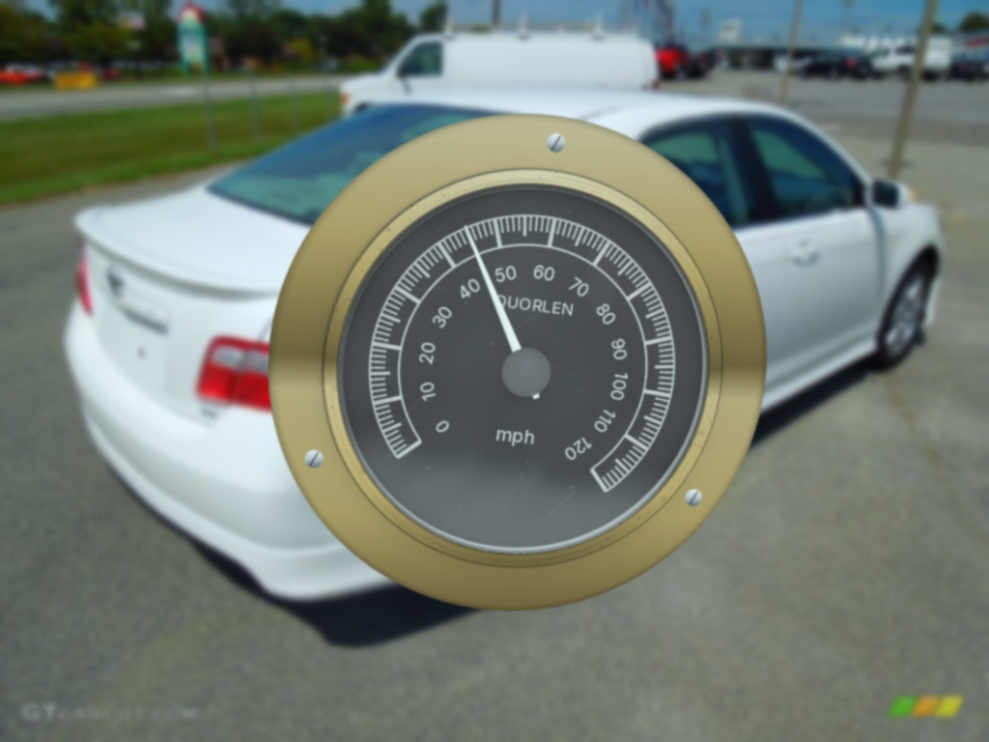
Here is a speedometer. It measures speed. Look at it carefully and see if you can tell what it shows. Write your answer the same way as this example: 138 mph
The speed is 45 mph
